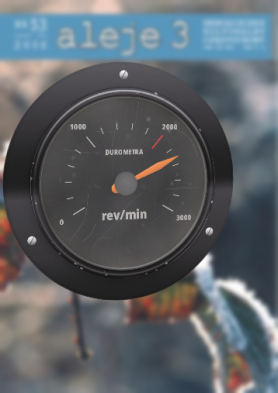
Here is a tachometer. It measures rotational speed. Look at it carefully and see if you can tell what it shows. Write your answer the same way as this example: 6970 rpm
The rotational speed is 2300 rpm
